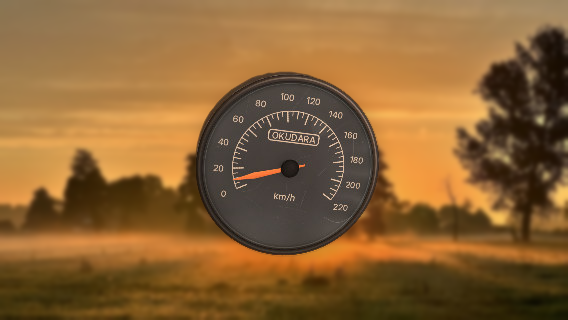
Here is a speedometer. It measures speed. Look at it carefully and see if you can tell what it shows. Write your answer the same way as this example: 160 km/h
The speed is 10 km/h
